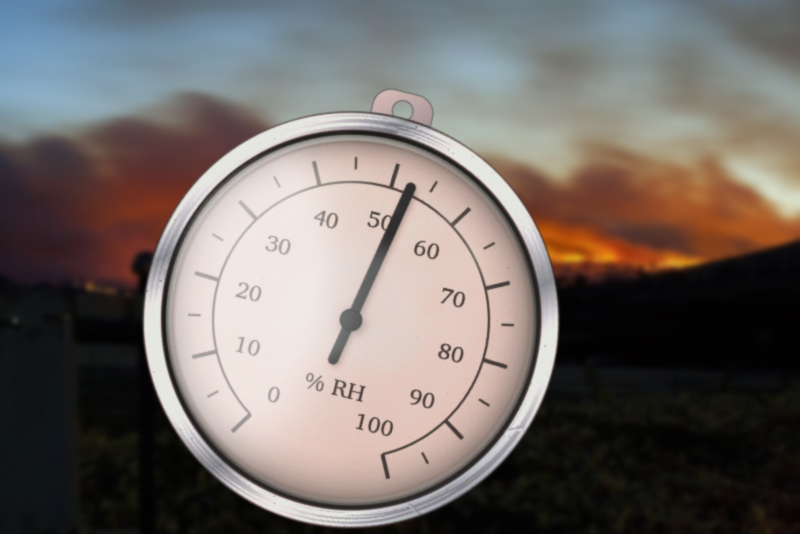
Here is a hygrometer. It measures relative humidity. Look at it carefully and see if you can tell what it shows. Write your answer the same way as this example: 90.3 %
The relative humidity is 52.5 %
